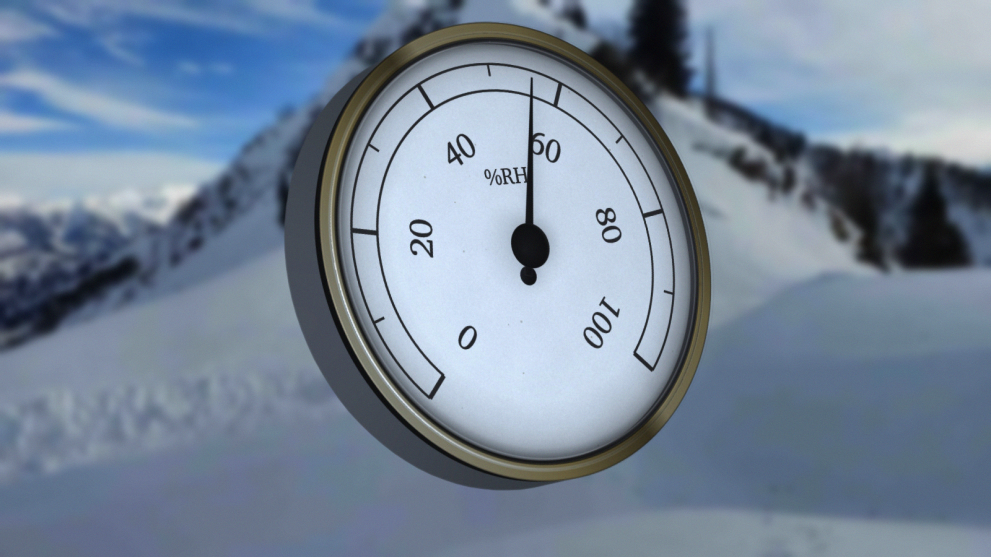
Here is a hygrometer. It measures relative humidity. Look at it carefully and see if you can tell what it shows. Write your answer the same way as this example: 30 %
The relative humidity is 55 %
